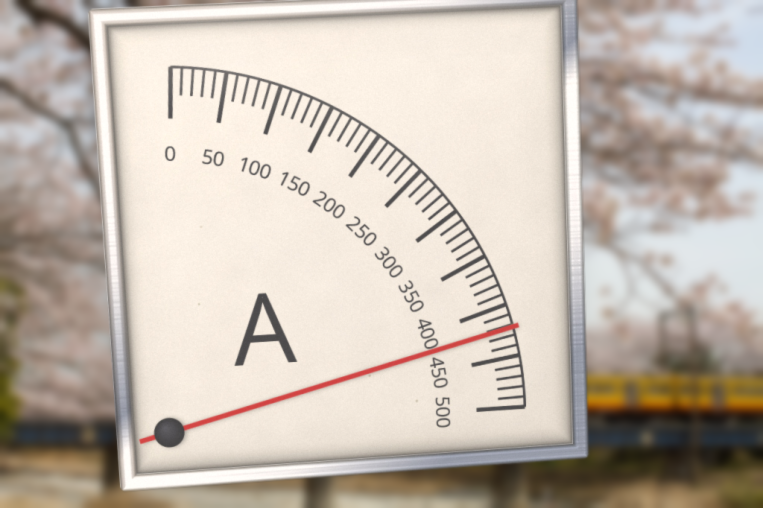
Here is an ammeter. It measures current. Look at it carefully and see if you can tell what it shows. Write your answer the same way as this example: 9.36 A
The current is 420 A
